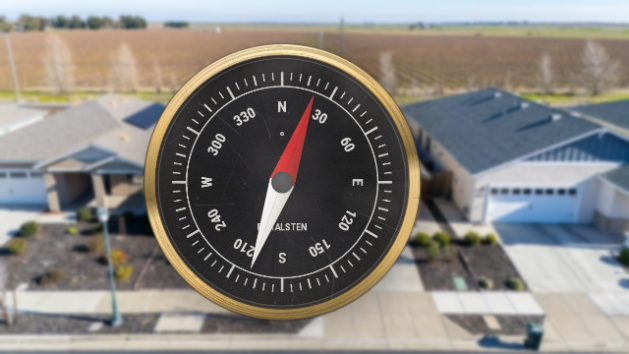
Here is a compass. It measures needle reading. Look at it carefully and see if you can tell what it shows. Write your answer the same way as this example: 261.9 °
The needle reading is 20 °
